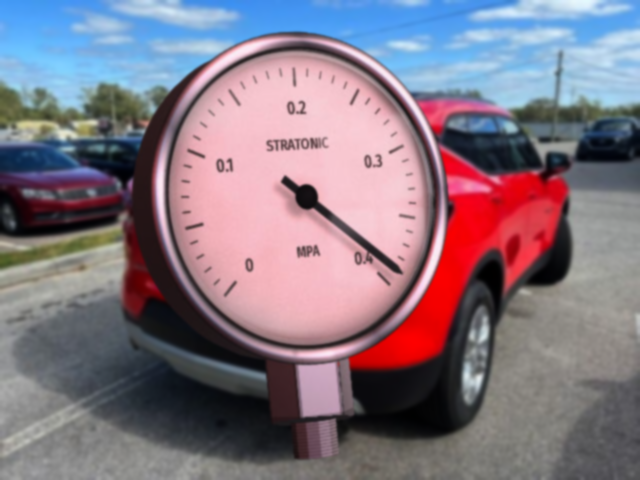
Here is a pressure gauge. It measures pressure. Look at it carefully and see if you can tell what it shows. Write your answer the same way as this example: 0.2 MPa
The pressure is 0.39 MPa
